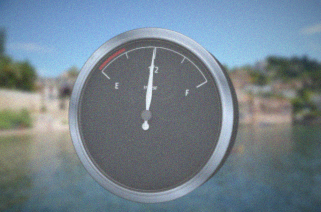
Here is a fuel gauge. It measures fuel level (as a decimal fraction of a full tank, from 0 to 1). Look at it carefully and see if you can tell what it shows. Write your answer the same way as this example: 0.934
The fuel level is 0.5
